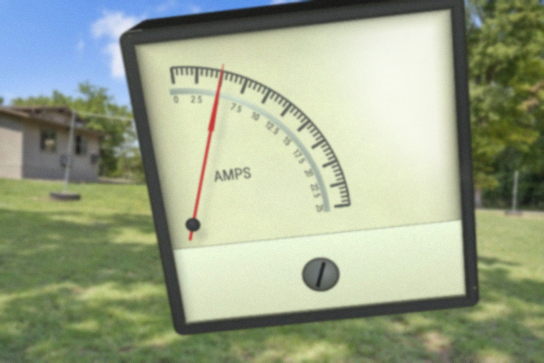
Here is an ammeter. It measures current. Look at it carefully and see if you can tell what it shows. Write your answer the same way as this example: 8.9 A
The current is 5 A
